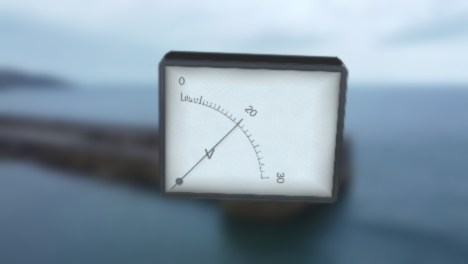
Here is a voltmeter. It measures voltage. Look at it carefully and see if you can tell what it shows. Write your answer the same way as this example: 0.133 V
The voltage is 20 V
